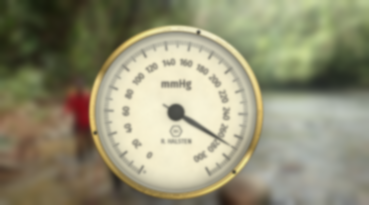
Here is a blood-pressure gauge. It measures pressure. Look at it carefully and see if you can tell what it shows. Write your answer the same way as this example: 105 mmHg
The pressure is 270 mmHg
